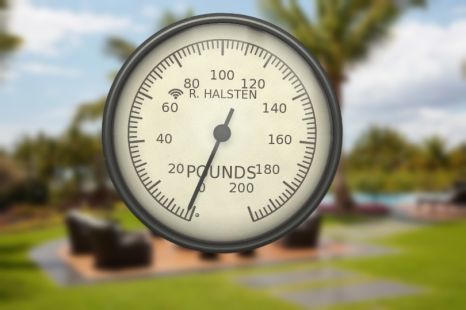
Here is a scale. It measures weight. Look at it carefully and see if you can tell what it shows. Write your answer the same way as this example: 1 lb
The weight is 2 lb
